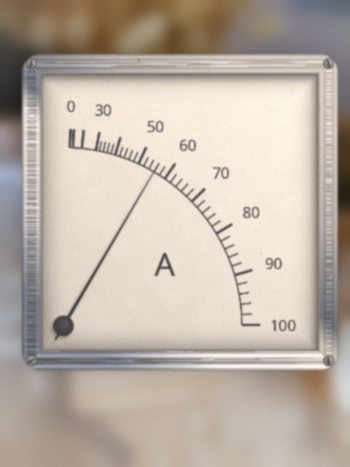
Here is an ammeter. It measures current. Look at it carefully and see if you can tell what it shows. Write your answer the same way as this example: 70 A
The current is 56 A
